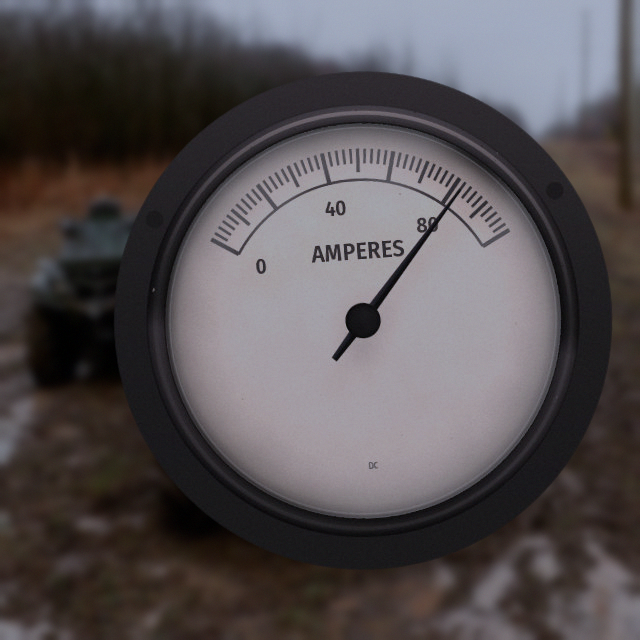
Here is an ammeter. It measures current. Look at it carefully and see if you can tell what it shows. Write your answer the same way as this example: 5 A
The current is 82 A
